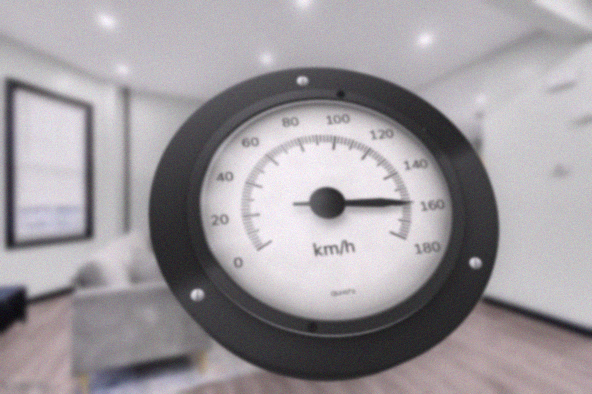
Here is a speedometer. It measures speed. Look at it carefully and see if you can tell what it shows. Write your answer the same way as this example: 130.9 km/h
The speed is 160 km/h
